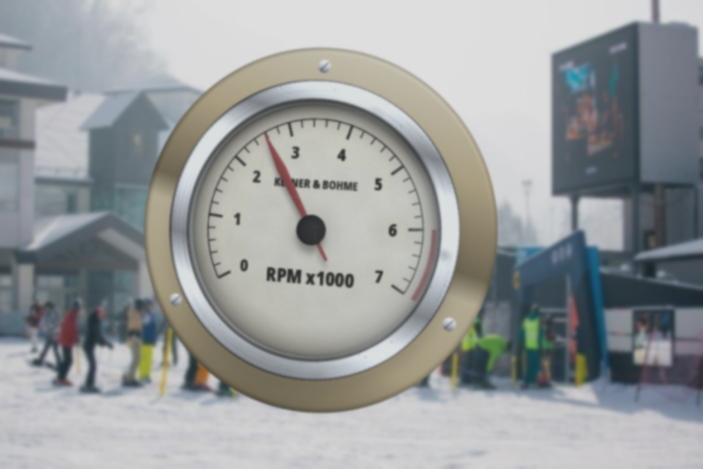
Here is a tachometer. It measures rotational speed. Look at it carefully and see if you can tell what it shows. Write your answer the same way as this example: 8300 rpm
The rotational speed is 2600 rpm
